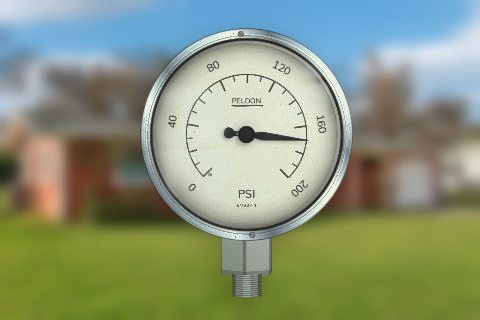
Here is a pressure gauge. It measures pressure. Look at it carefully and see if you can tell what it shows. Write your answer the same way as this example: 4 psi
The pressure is 170 psi
